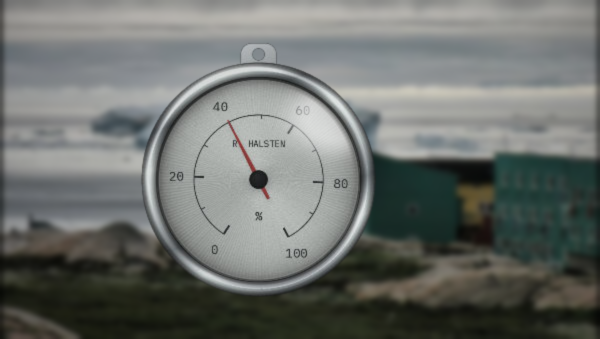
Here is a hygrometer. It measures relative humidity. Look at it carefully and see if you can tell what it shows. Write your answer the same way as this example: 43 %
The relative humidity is 40 %
